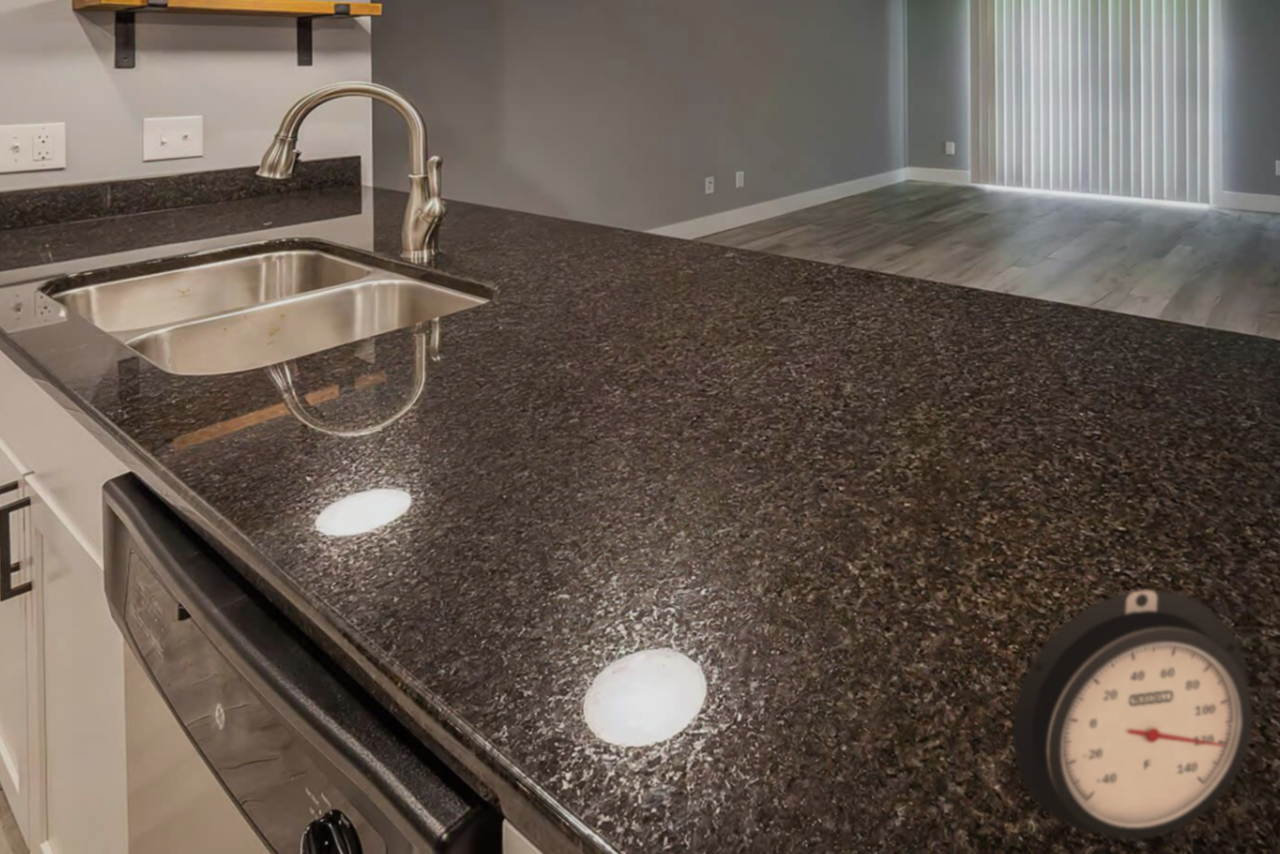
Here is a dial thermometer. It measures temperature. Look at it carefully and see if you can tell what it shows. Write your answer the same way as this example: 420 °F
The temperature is 120 °F
